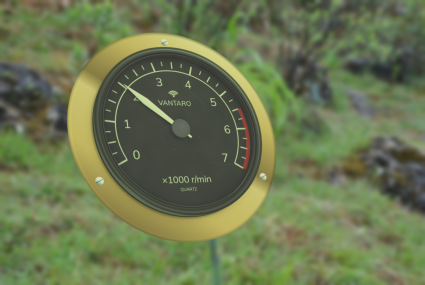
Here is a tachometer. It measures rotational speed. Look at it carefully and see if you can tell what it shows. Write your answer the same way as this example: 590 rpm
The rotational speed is 2000 rpm
